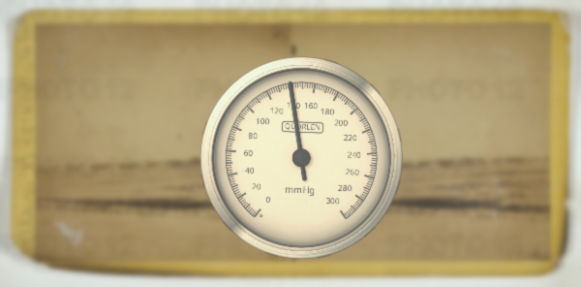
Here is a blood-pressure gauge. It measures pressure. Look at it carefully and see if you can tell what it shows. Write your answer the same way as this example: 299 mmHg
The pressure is 140 mmHg
